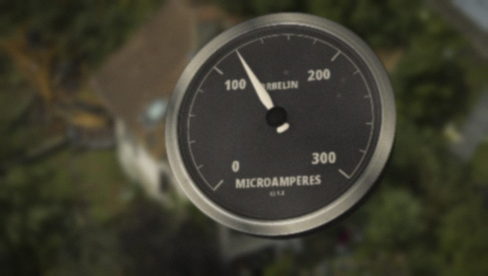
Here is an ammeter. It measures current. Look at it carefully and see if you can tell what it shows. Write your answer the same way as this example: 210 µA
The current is 120 µA
